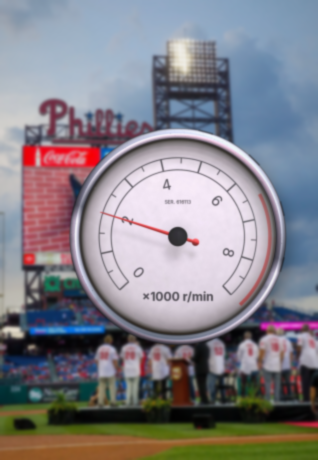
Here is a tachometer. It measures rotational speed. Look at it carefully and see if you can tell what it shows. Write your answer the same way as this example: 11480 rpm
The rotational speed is 2000 rpm
